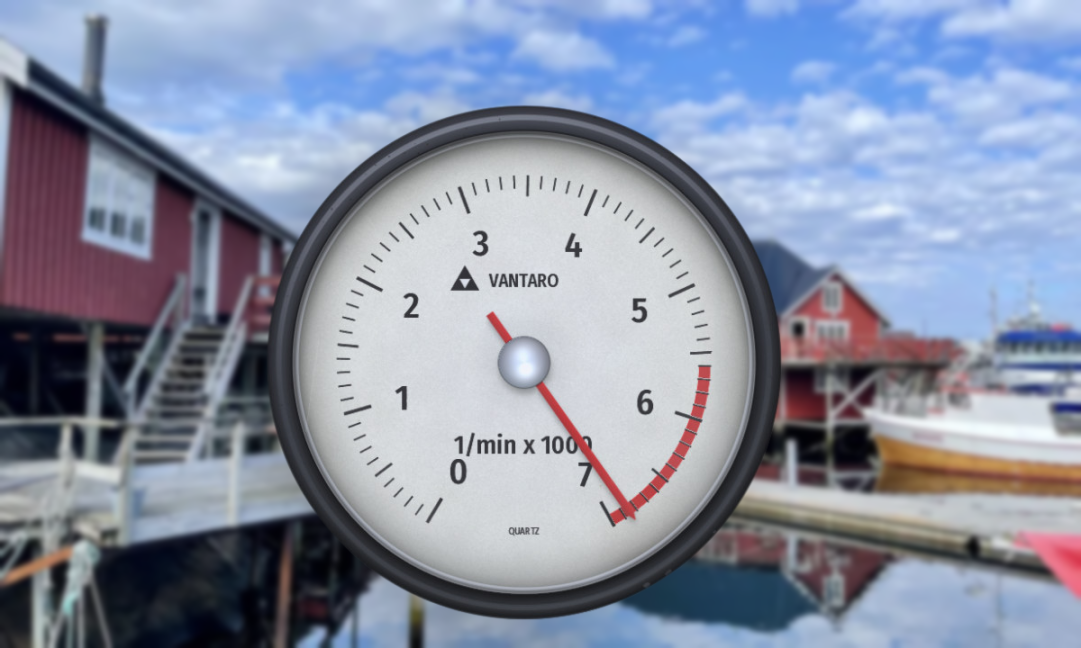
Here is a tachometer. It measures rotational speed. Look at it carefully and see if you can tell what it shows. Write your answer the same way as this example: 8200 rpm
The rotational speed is 6850 rpm
